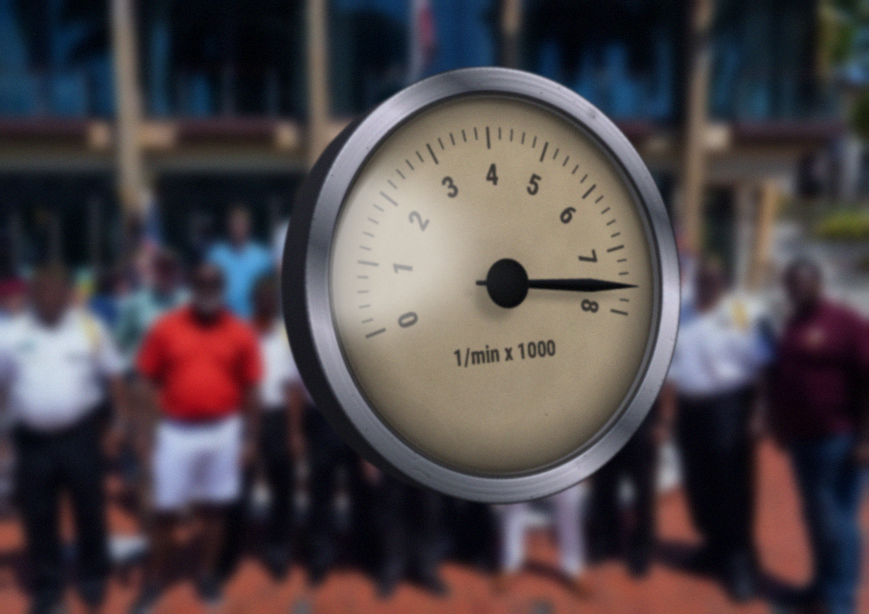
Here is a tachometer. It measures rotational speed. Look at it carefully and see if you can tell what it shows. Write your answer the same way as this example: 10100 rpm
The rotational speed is 7600 rpm
